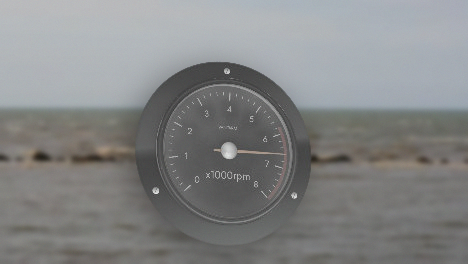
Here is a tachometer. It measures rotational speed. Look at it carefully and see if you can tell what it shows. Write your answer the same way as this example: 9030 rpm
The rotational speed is 6600 rpm
